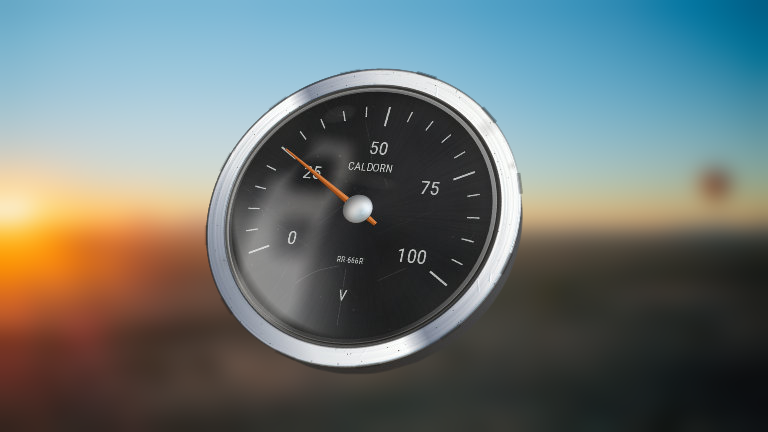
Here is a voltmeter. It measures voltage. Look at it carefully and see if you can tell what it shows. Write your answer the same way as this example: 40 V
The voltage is 25 V
